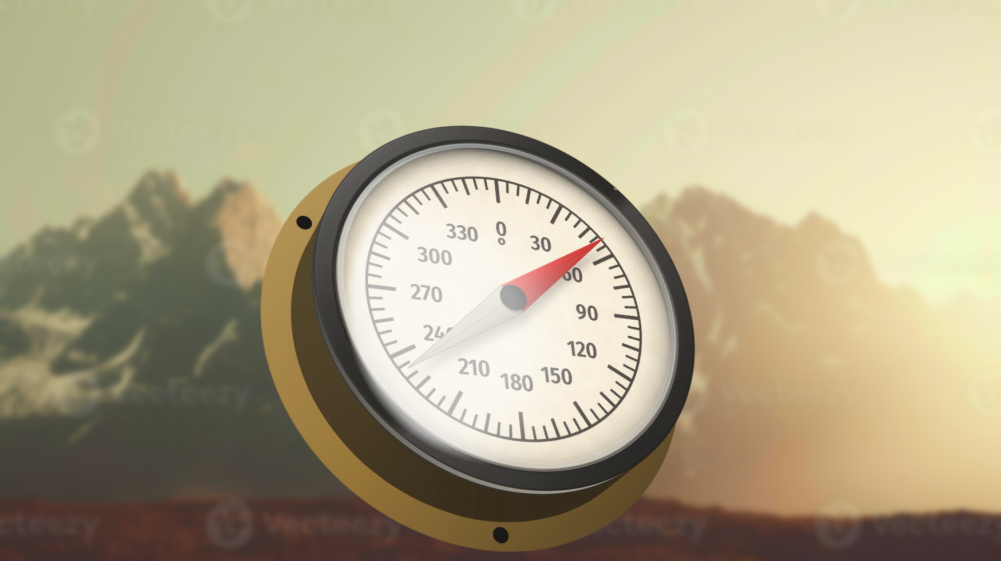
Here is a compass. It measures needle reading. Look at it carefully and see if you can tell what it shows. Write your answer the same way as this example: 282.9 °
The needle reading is 52.5 °
